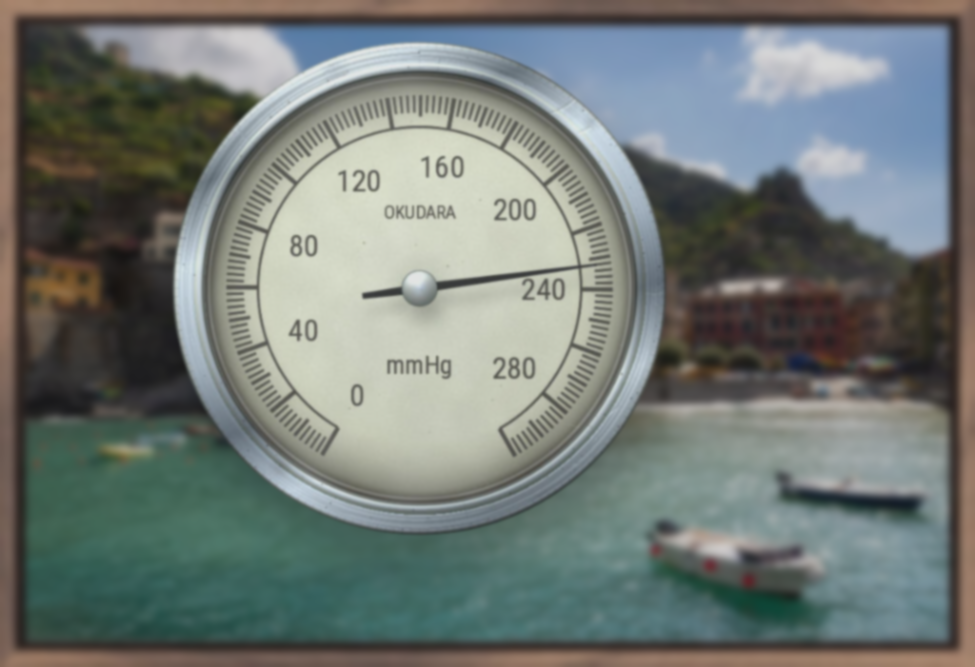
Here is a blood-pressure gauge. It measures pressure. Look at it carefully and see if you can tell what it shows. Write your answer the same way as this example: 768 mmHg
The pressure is 232 mmHg
